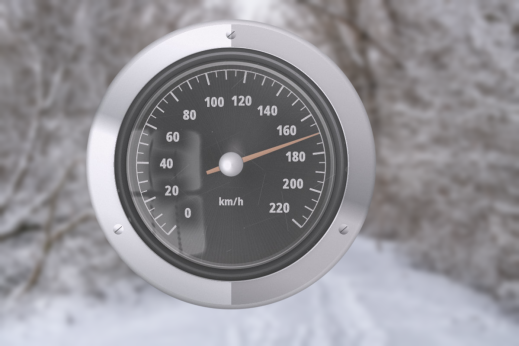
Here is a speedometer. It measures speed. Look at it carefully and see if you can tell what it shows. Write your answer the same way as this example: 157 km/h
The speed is 170 km/h
